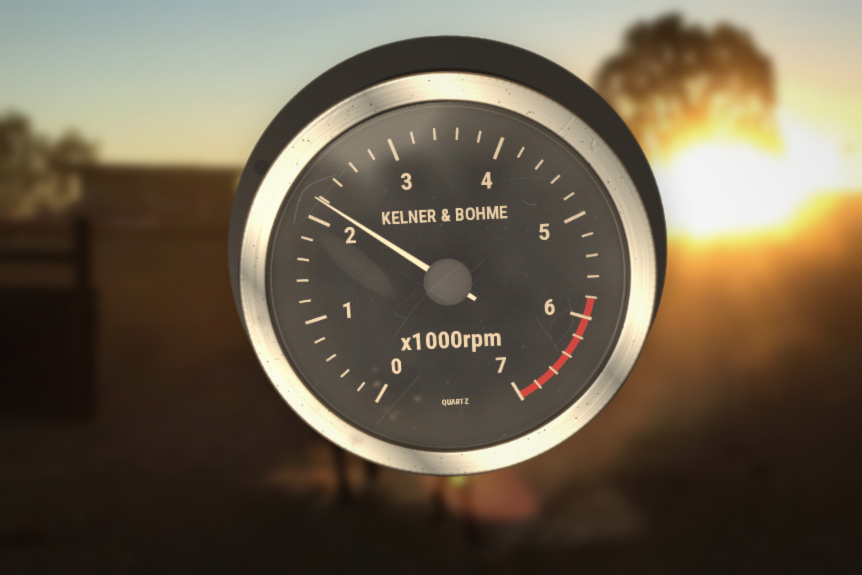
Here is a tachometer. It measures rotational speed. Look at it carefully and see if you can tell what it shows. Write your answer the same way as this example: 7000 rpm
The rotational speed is 2200 rpm
